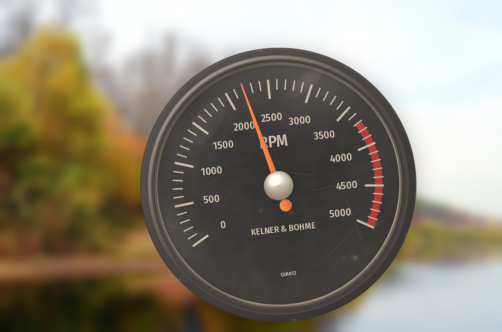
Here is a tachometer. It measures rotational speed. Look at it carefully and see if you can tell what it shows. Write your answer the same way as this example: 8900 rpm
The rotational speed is 2200 rpm
